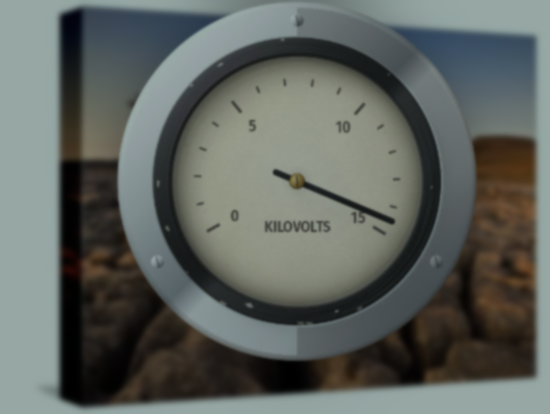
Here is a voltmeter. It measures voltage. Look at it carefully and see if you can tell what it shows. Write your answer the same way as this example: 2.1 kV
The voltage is 14.5 kV
